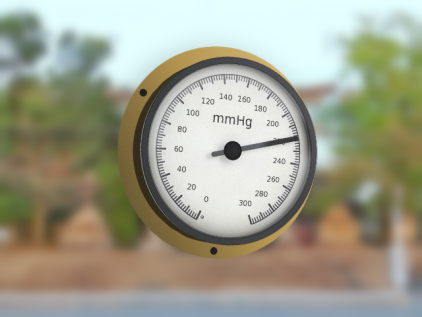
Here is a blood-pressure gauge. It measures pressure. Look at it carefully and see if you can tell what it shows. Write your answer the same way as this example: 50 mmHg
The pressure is 220 mmHg
